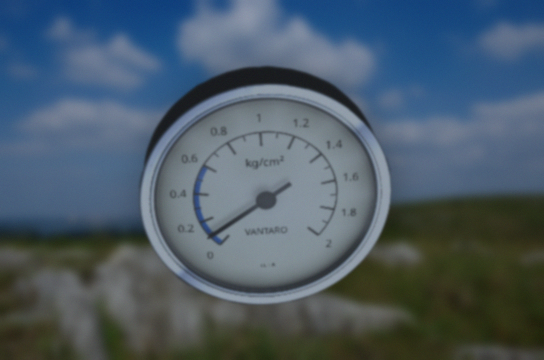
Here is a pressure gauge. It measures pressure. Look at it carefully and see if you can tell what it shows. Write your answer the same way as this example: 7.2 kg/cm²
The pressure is 0.1 kg/cm²
